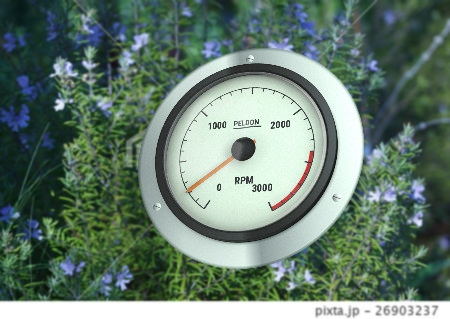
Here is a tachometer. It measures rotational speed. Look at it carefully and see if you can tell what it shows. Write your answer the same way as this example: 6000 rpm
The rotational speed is 200 rpm
